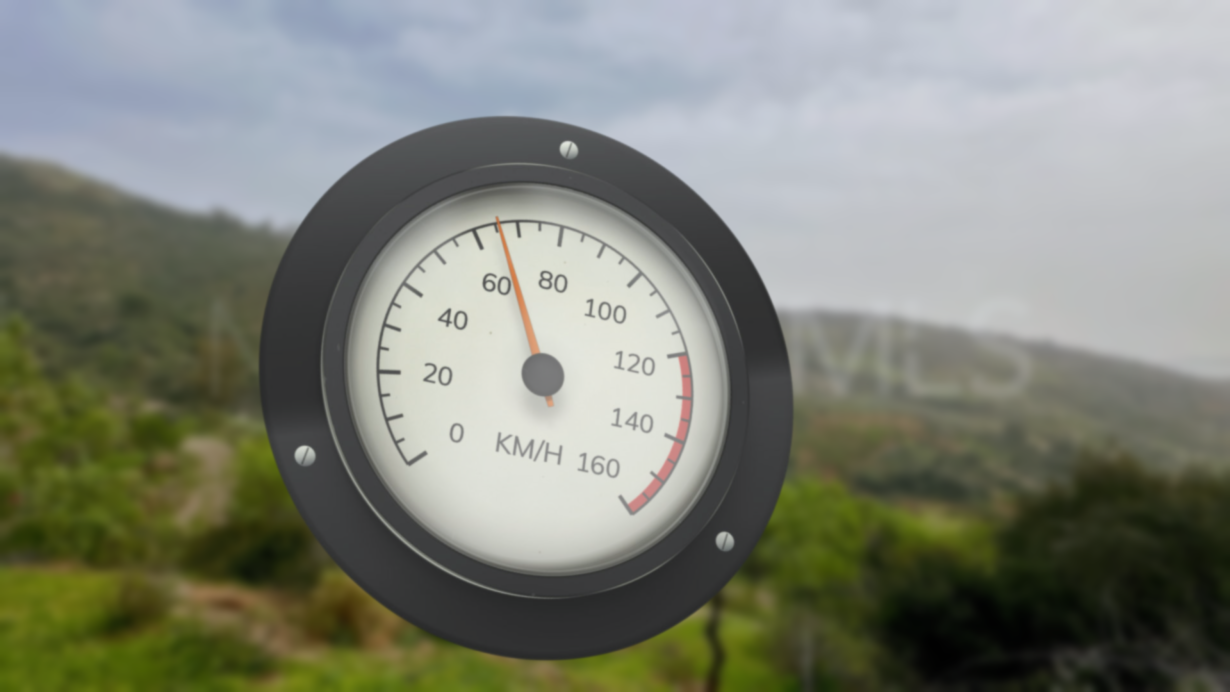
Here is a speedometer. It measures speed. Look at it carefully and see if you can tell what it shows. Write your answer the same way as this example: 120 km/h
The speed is 65 km/h
